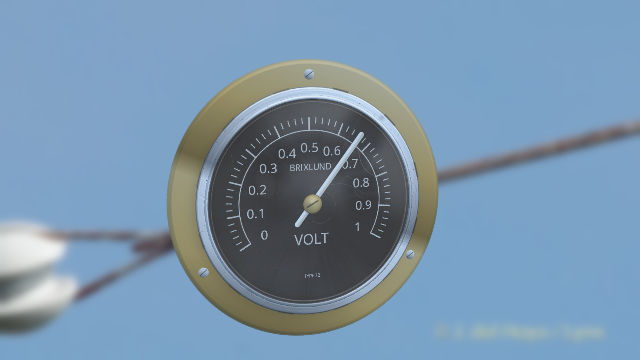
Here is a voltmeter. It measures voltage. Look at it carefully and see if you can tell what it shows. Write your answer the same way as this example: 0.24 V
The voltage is 0.66 V
